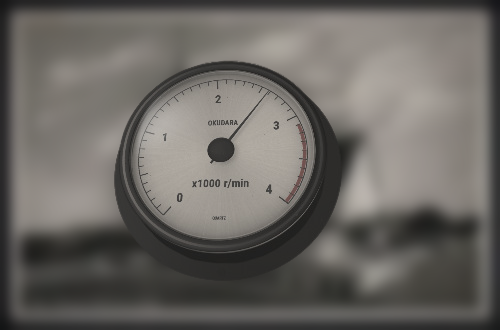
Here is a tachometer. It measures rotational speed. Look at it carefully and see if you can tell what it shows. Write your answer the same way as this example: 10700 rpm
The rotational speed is 2600 rpm
